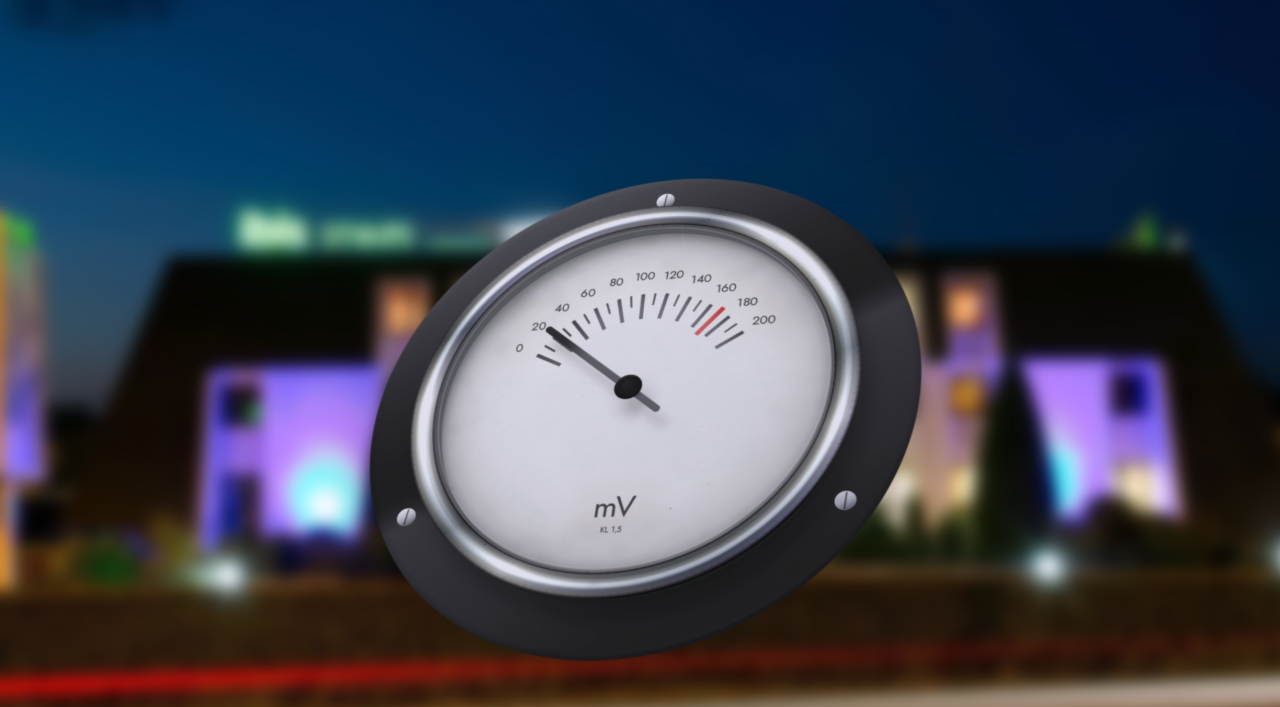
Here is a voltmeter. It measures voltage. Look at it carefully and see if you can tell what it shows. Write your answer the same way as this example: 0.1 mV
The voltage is 20 mV
